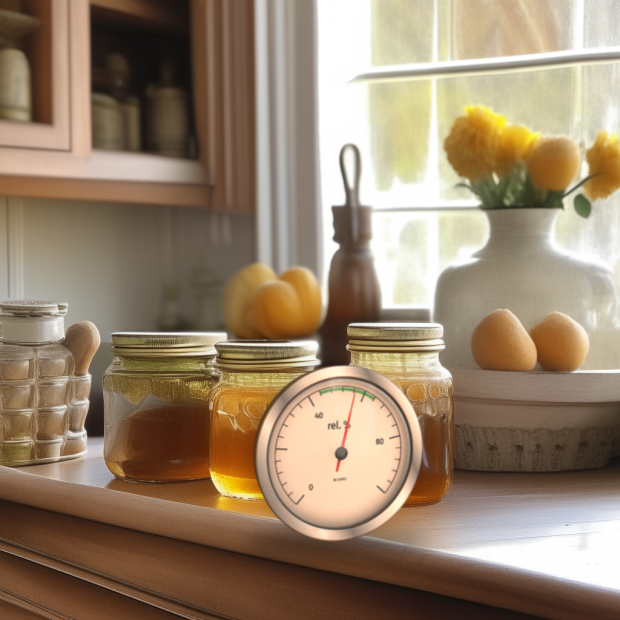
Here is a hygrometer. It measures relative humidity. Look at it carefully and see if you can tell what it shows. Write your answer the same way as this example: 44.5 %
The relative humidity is 56 %
